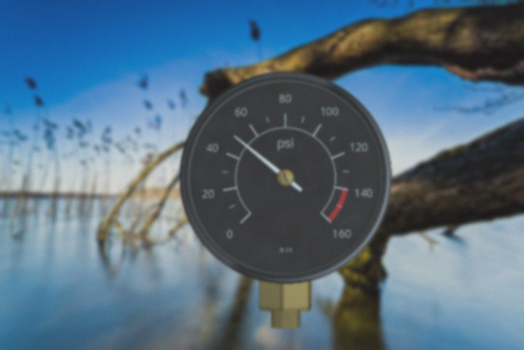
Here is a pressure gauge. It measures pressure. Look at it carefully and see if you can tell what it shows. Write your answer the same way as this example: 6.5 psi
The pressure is 50 psi
